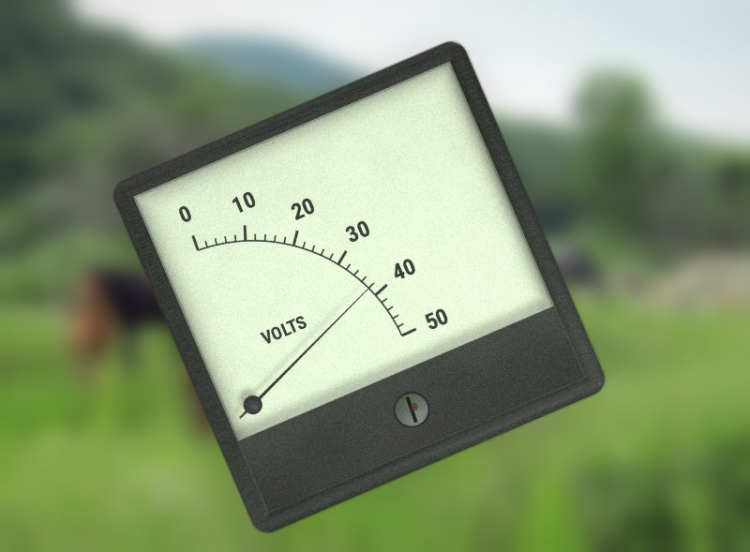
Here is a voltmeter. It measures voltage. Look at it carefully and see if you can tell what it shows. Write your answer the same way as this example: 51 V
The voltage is 38 V
